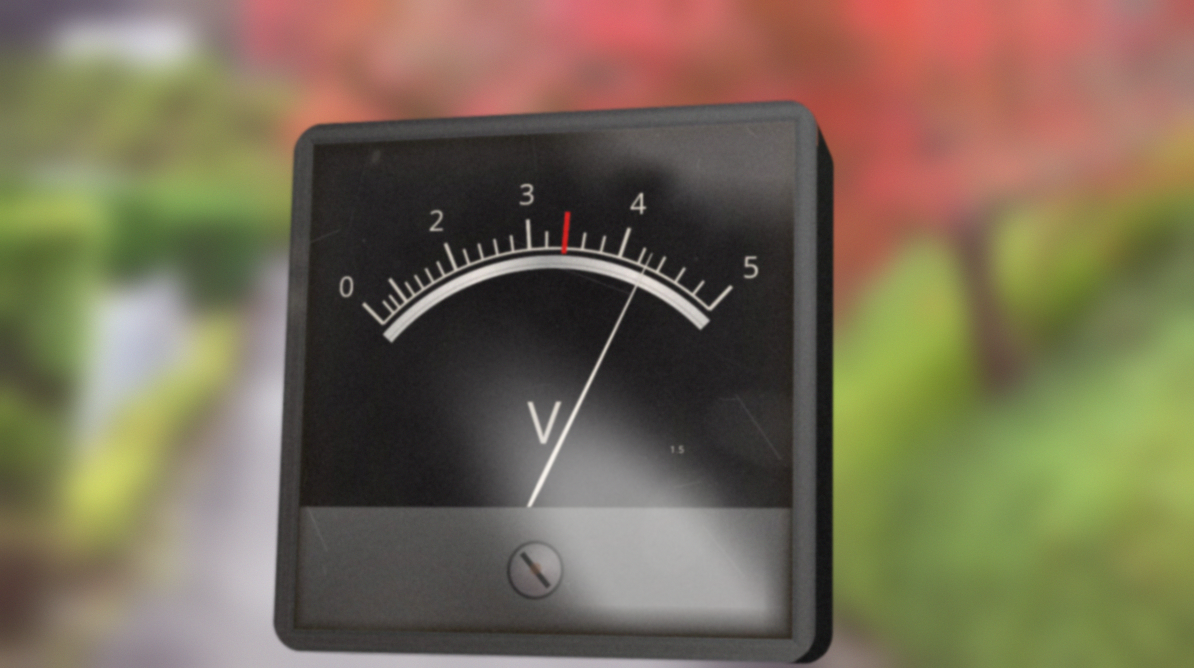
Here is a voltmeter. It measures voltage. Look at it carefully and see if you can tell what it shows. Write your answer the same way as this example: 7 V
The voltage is 4.3 V
